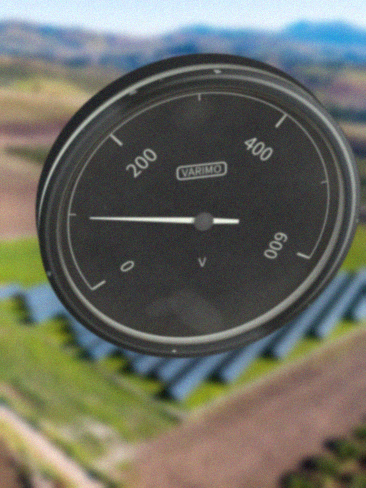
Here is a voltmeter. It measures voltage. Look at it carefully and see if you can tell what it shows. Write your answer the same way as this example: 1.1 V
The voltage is 100 V
